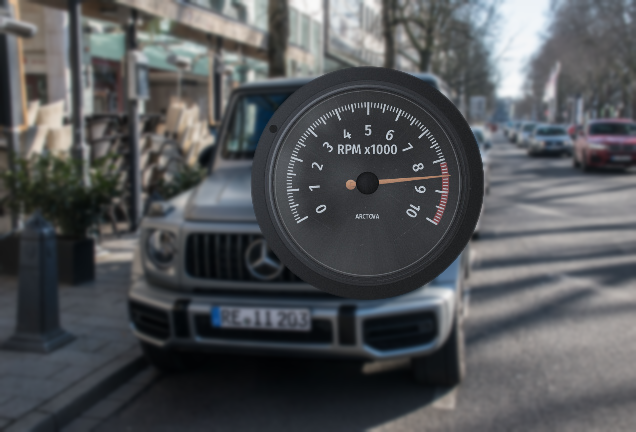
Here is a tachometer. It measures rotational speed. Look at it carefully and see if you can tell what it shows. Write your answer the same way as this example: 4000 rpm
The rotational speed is 8500 rpm
